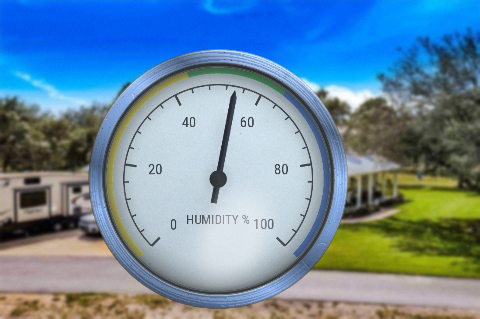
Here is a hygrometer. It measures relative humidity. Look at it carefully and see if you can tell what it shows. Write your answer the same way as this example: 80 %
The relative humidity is 54 %
